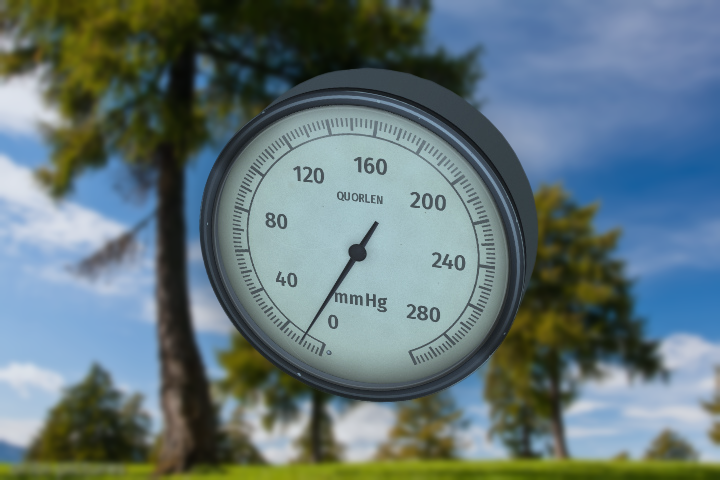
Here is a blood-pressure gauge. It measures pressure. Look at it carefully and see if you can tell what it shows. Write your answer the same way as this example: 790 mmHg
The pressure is 10 mmHg
